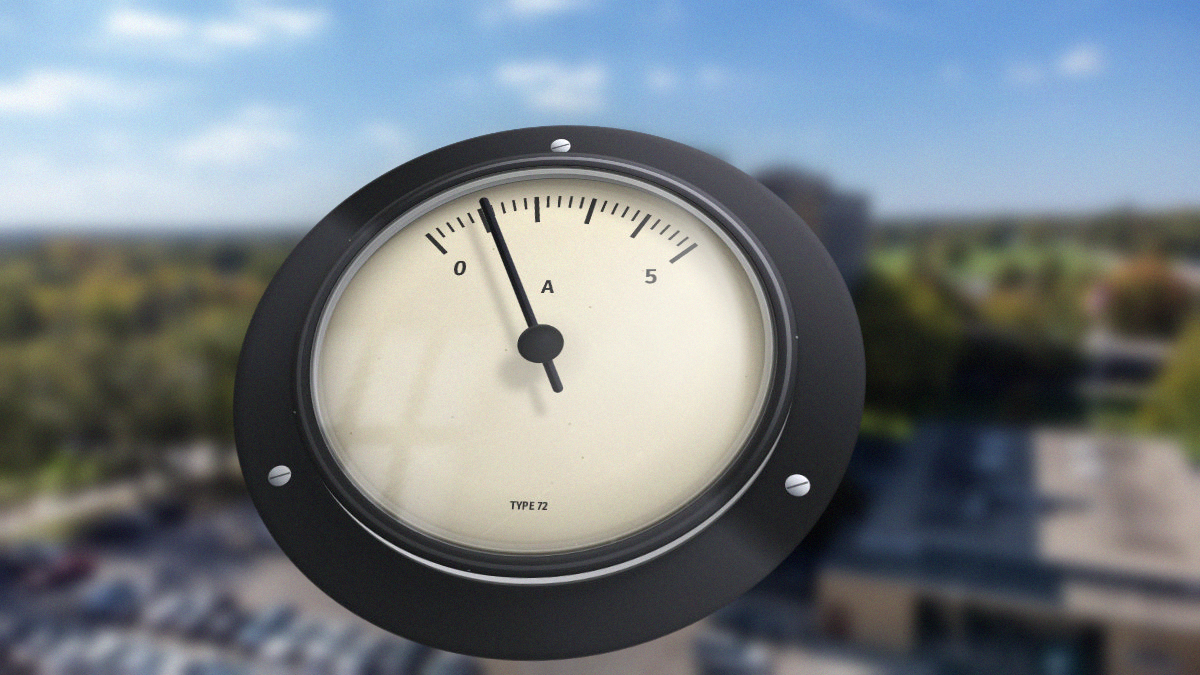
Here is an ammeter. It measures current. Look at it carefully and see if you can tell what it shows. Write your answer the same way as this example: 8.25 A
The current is 1.1 A
